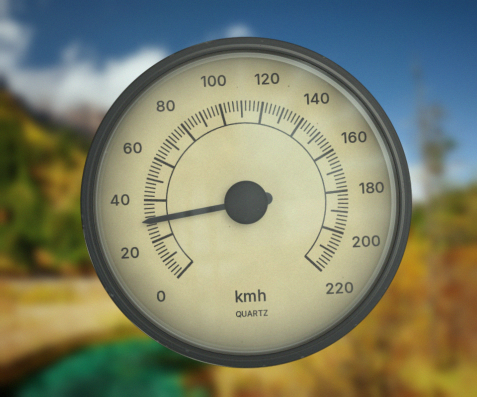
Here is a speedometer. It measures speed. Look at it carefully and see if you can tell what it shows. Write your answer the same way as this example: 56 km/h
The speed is 30 km/h
